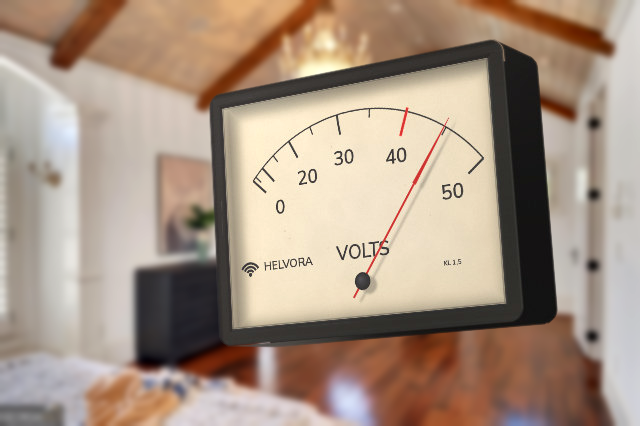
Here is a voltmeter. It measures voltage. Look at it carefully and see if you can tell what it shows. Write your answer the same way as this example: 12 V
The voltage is 45 V
